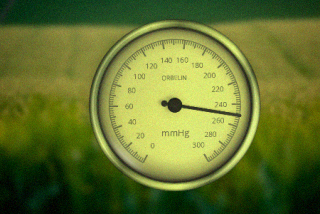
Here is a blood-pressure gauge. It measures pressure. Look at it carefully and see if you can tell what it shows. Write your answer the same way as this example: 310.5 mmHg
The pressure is 250 mmHg
